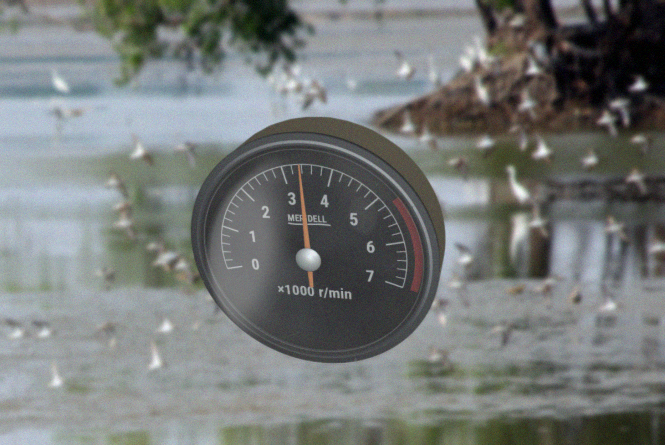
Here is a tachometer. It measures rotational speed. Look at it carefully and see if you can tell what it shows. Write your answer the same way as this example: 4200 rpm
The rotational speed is 3400 rpm
